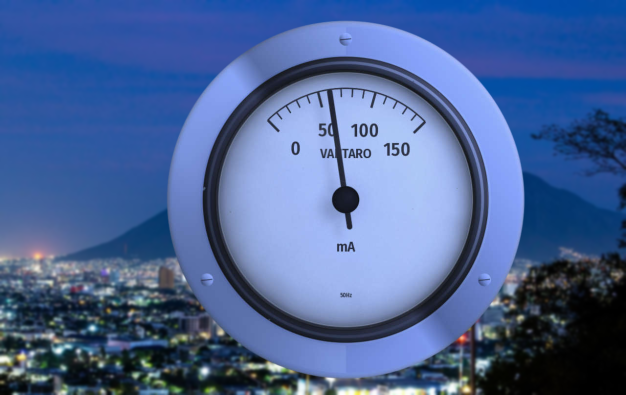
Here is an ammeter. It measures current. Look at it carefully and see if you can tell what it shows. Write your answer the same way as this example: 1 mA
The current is 60 mA
